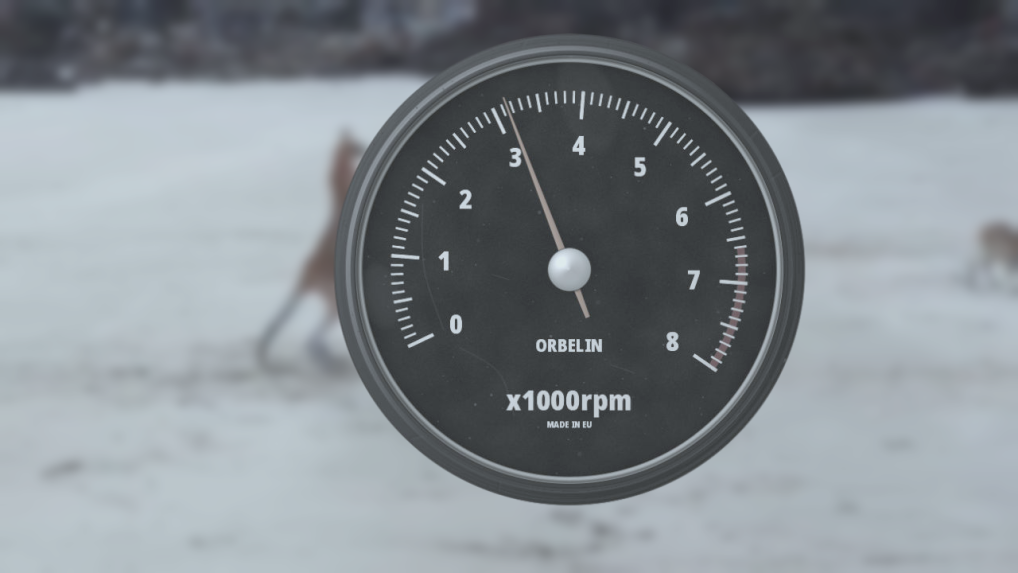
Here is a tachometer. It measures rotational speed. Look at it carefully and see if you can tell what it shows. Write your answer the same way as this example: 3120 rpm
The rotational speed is 3150 rpm
